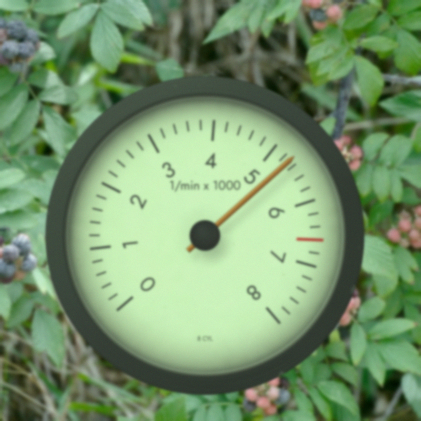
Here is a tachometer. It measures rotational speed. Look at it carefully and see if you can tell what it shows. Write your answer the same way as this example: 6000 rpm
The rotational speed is 5300 rpm
